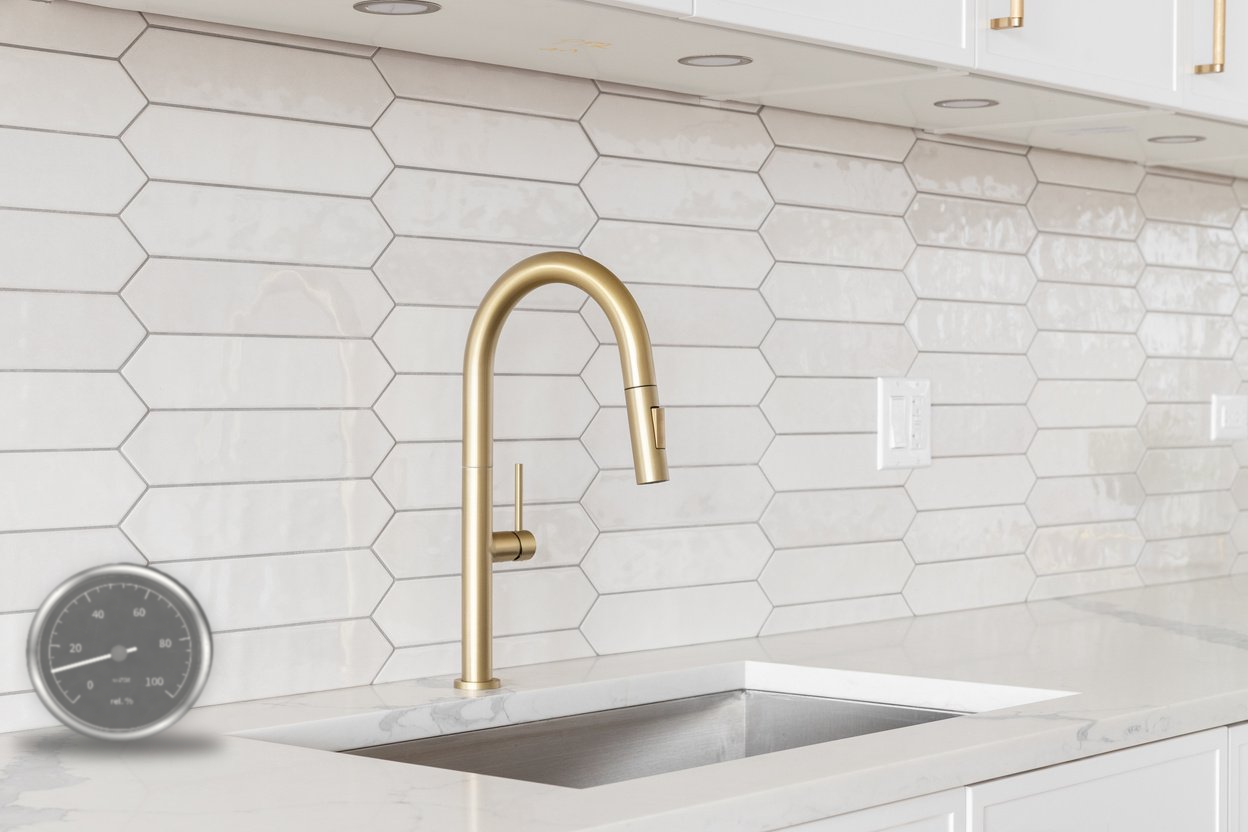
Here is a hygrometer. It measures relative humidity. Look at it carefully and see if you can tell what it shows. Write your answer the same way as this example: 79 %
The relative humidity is 12 %
